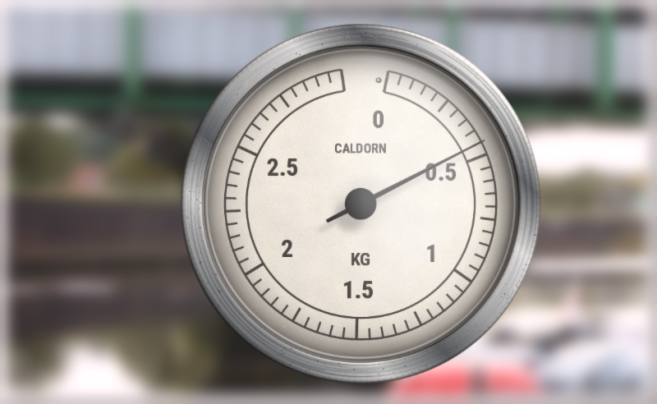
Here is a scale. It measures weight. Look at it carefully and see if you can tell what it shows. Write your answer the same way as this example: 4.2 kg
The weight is 0.45 kg
